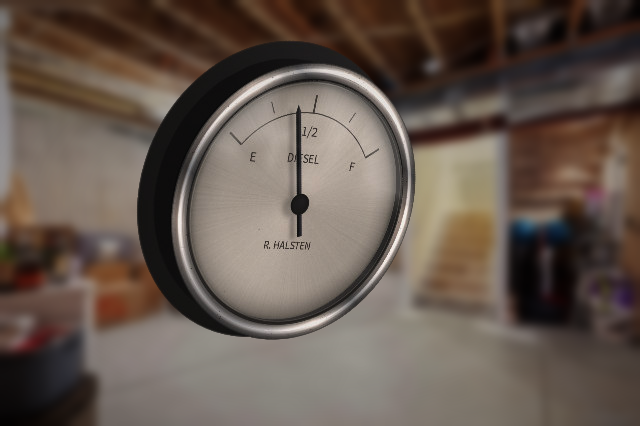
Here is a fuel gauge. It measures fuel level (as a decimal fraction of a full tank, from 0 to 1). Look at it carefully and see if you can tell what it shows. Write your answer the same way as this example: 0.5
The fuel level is 0.375
